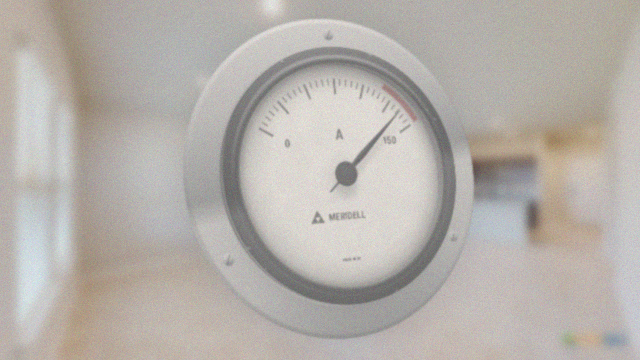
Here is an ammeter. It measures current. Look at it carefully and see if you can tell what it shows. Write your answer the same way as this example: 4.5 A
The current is 135 A
